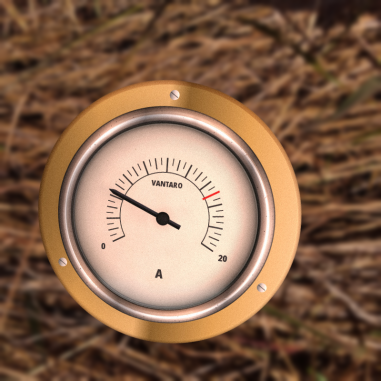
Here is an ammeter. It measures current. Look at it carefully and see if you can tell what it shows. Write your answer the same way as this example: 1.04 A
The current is 4.5 A
